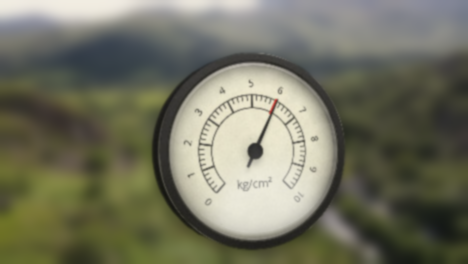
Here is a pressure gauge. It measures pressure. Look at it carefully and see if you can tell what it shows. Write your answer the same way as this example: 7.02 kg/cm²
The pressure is 6 kg/cm²
